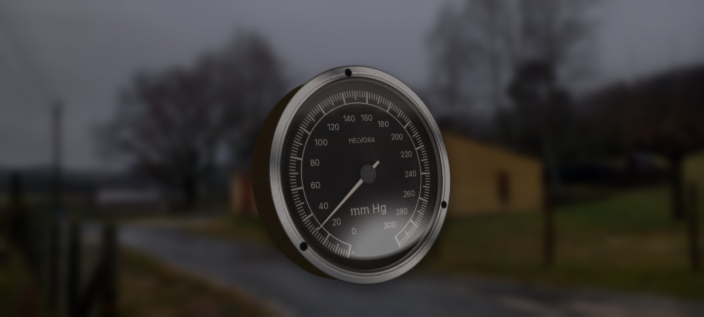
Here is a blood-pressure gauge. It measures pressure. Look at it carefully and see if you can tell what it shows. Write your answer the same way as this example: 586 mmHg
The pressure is 30 mmHg
